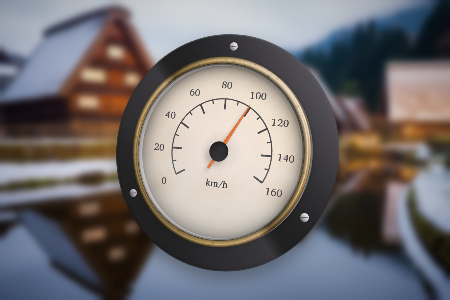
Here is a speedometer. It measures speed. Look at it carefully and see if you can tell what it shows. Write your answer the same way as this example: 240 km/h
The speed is 100 km/h
